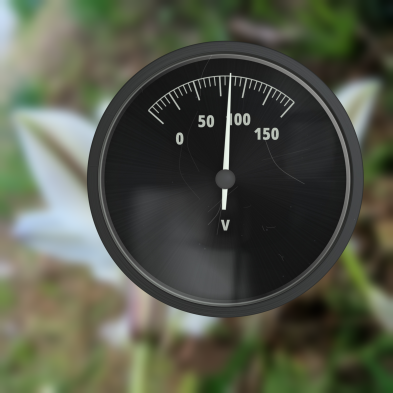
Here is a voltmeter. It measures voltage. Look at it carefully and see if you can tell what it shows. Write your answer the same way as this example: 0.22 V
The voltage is 85 V
